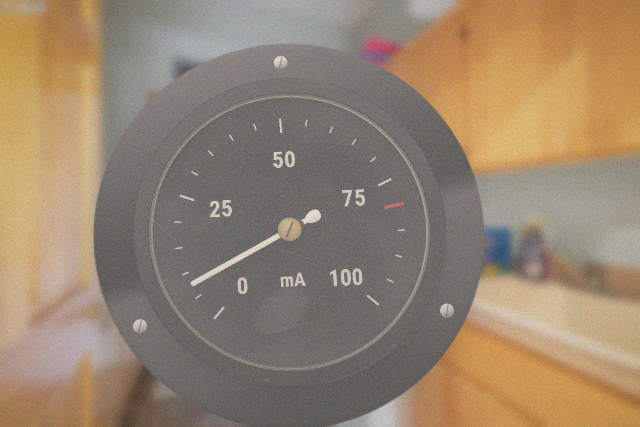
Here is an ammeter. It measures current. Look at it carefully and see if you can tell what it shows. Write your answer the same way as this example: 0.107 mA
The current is 7.5 mA
